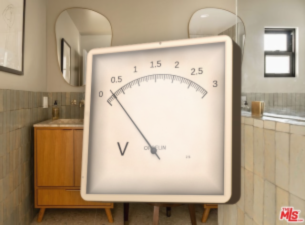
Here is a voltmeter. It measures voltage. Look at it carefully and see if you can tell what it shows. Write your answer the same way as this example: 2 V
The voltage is 0.25 V
